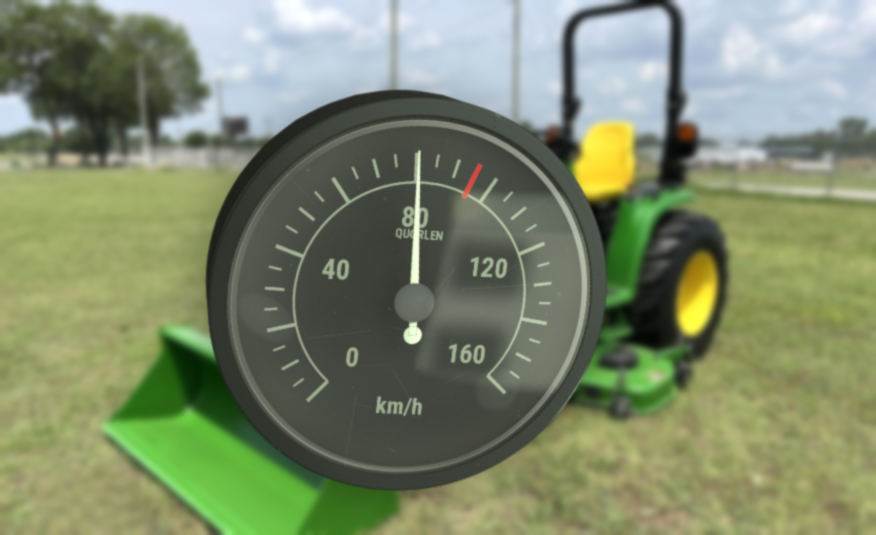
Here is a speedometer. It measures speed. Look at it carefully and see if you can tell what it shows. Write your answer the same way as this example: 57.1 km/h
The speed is 80 km/h
